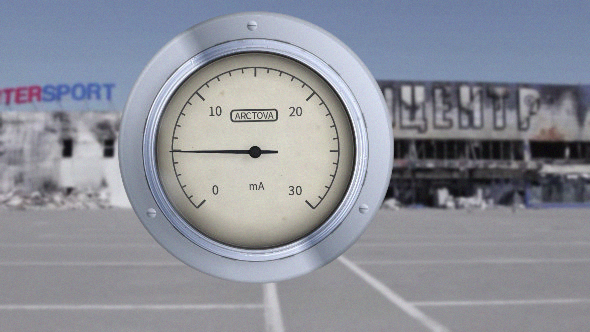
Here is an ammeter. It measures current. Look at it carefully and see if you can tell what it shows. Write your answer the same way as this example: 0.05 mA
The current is 5 mA
